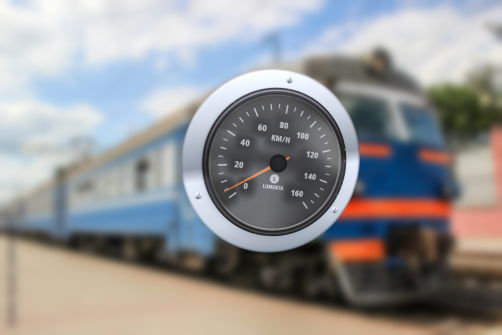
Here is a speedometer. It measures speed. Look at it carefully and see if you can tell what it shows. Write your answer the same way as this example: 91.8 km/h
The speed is 5 km/h
